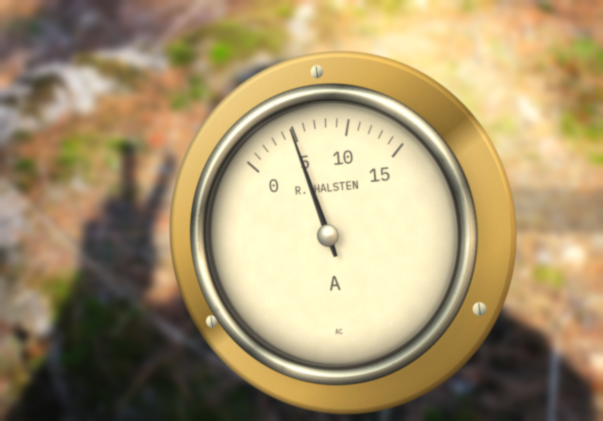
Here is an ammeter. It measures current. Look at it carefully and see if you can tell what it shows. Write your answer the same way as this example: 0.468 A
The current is 5 A
